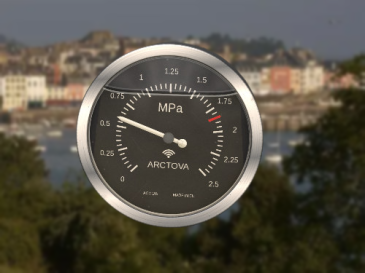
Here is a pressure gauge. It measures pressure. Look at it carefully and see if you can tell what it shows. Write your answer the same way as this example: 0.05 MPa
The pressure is 0.6 MPa
